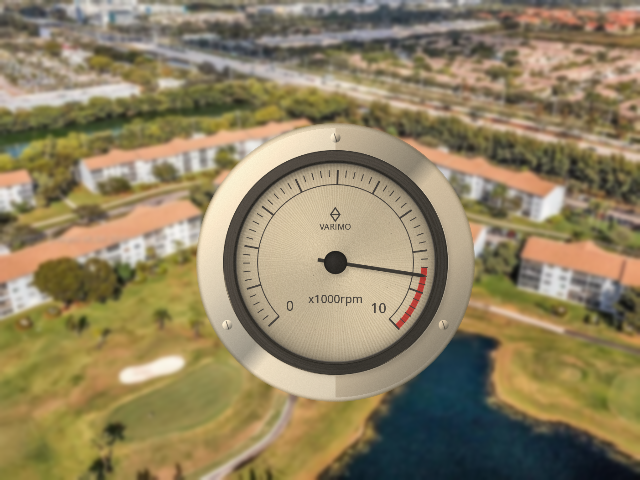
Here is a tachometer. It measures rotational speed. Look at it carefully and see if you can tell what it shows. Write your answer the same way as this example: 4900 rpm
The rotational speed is 8600 rpm
